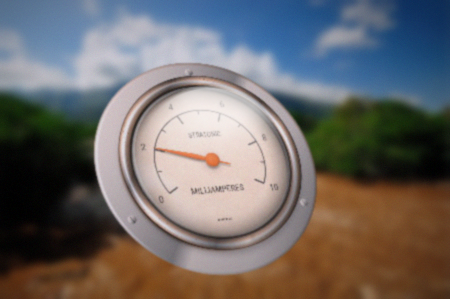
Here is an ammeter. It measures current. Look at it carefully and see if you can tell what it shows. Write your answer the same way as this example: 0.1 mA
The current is 2 mA
